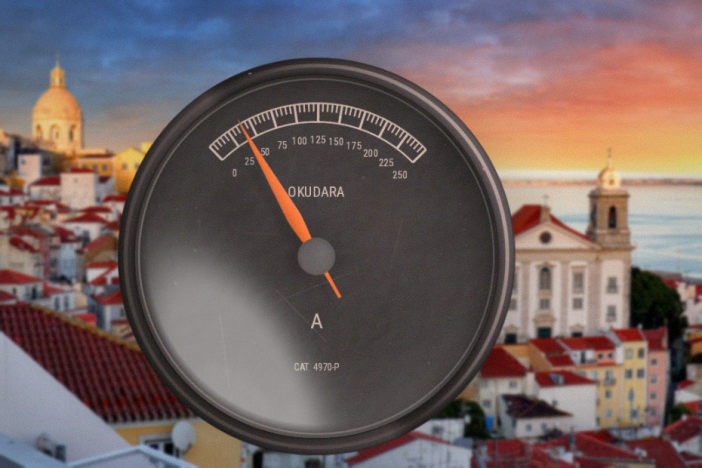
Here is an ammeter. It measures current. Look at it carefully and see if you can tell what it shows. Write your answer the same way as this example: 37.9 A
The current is 40 A
